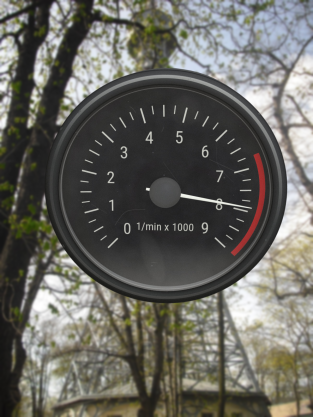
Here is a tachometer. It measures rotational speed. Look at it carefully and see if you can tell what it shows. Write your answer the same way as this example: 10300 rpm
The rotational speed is 7875 rpm
